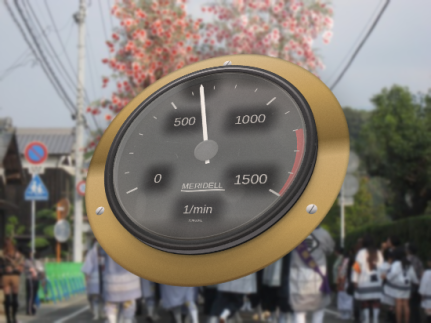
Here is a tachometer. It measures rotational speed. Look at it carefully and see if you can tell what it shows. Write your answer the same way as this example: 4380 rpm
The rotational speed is 650 rpm
